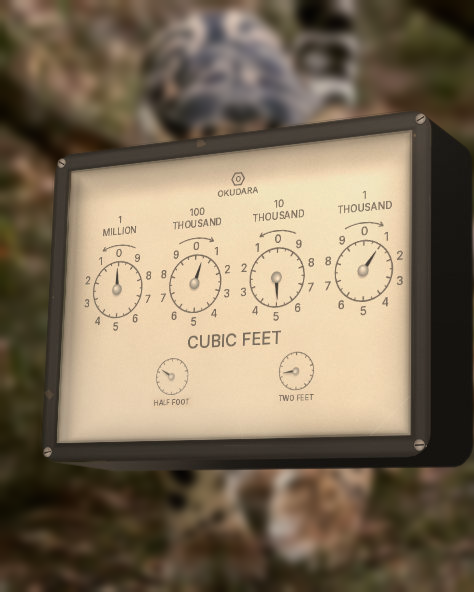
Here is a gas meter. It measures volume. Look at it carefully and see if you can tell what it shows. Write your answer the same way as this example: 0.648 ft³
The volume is 5100 ft³
